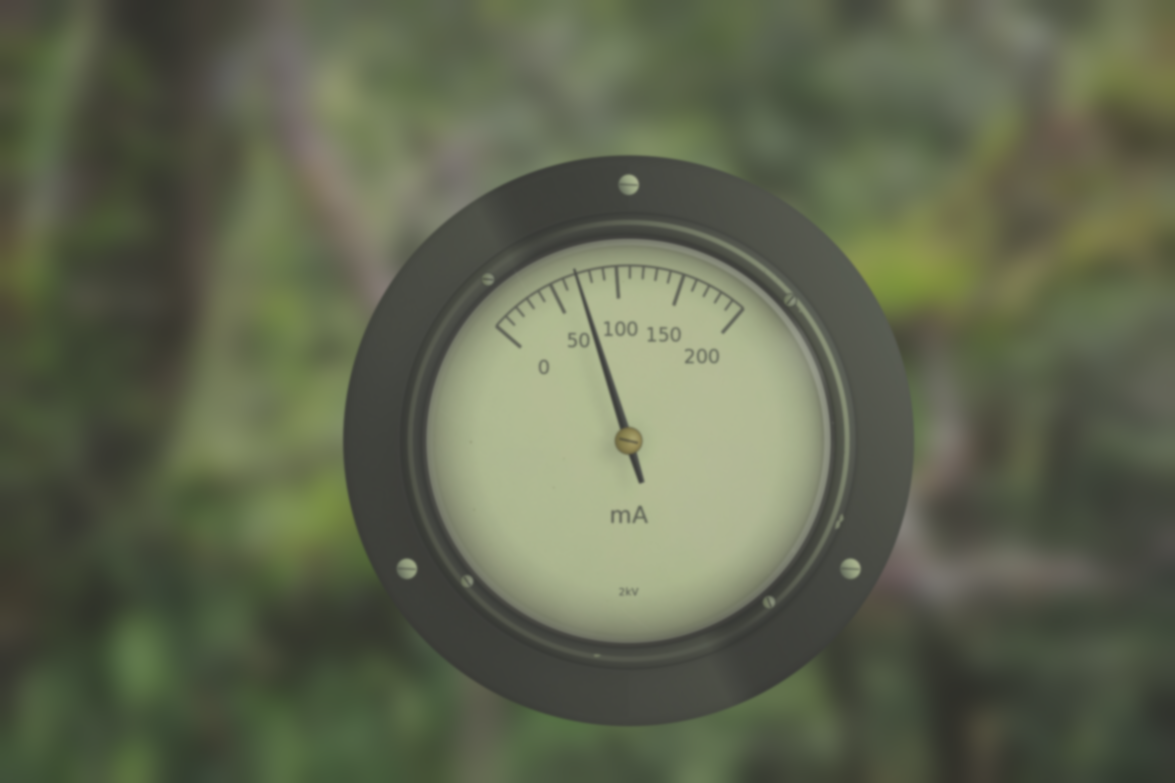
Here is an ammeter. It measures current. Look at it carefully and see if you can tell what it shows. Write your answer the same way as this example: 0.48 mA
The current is 70 mA
